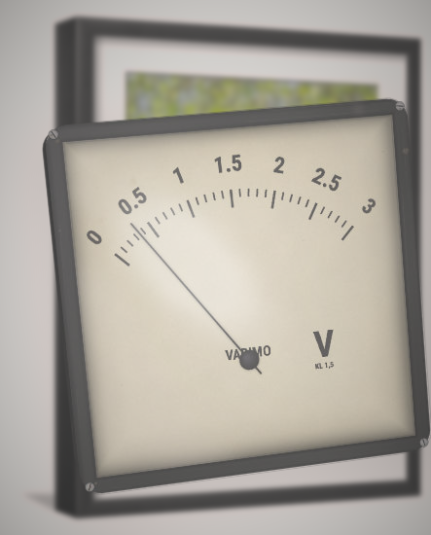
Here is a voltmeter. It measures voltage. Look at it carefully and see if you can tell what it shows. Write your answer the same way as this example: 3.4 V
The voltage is 0.35 V
